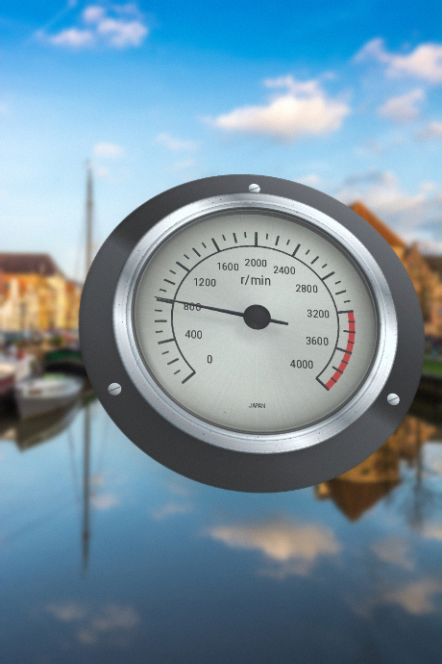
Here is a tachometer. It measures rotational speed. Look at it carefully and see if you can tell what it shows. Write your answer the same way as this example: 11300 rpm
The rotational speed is 800 rpm
